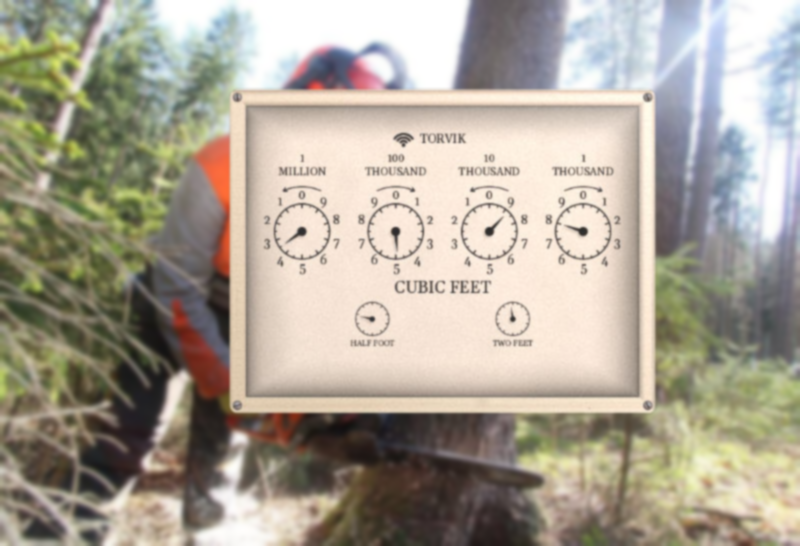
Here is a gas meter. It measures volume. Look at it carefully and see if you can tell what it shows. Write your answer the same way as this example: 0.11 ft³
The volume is 348800 ft³
